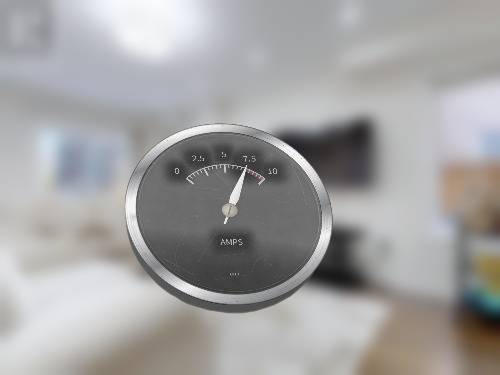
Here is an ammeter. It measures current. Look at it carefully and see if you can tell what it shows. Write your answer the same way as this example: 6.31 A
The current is 7.5 A
